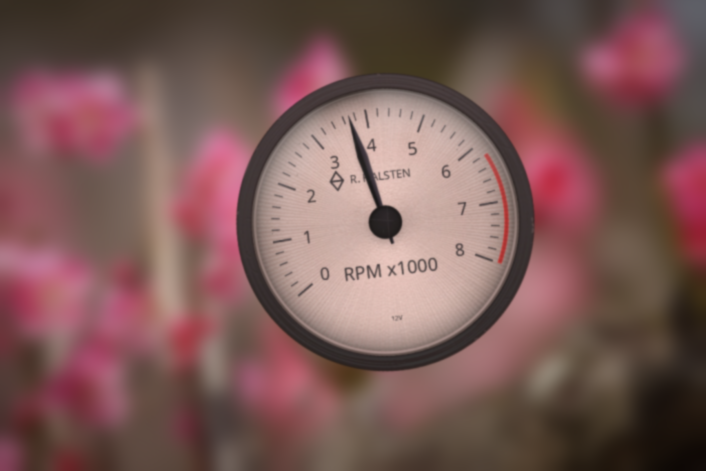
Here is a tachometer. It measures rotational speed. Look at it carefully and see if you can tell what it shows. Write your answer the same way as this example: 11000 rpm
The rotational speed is 3700 rpm
